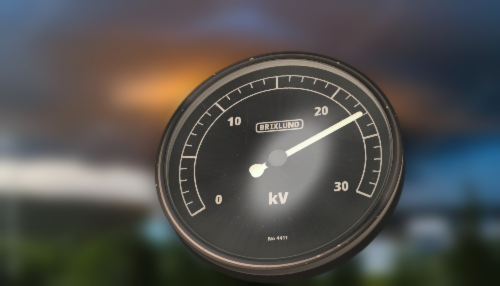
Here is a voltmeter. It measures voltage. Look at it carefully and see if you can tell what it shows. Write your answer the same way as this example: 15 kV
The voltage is 23 kV
